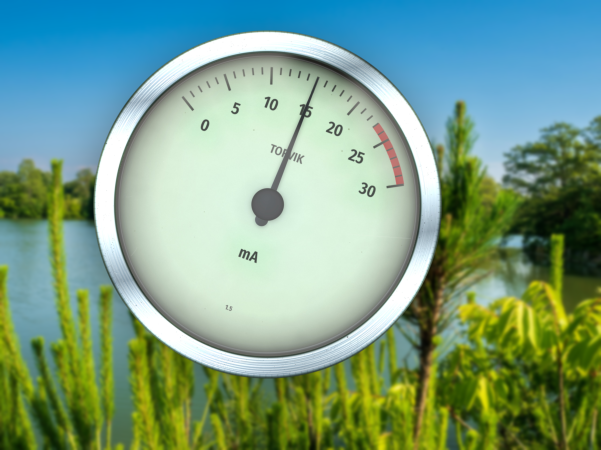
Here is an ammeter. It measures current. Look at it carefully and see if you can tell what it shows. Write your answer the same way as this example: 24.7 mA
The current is 15 mA
